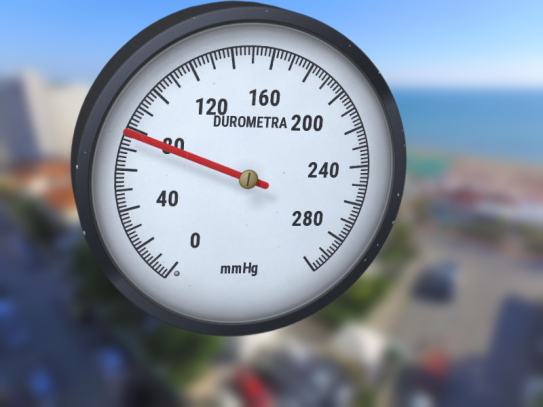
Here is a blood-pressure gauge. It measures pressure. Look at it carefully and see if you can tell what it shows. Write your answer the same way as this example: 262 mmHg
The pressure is 78 mmHg
